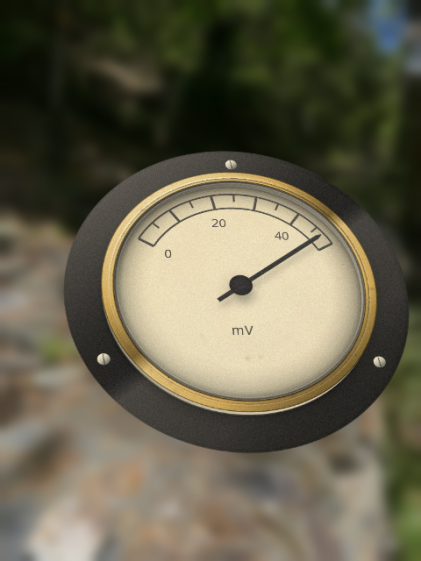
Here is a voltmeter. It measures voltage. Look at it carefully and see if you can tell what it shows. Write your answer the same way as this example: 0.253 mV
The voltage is 47.5 mV
